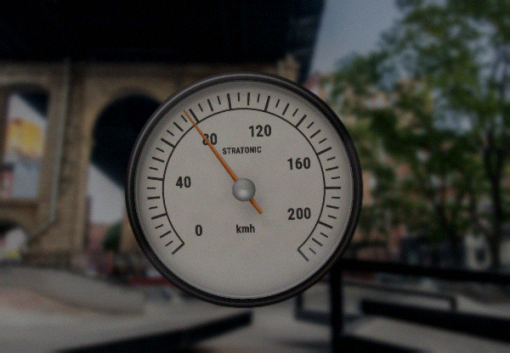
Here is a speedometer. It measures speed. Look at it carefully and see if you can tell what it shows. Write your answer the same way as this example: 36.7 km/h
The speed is 77.5 km/h
